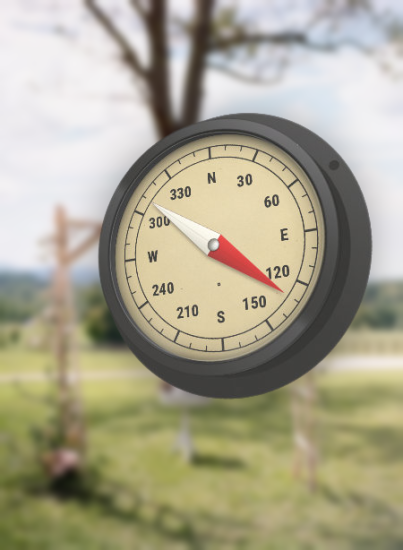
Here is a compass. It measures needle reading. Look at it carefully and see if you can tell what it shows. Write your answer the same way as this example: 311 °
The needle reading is 130 °
